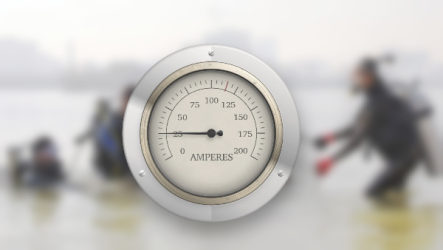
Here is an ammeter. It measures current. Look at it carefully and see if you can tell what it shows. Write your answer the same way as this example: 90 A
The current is 25 A
